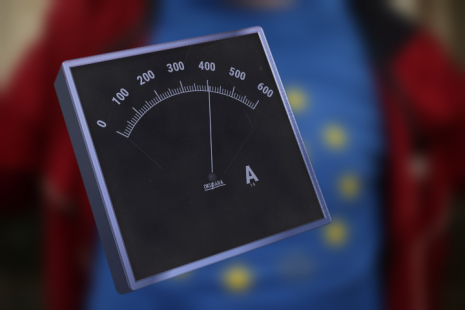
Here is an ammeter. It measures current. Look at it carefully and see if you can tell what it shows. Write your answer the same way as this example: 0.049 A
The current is 400 A
